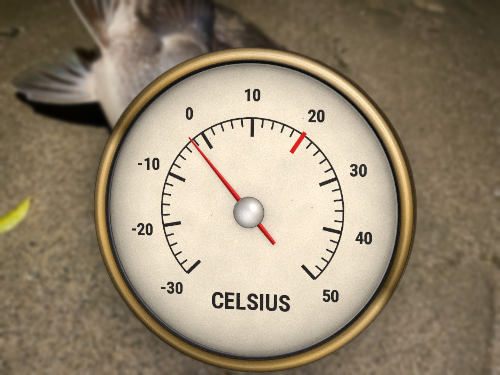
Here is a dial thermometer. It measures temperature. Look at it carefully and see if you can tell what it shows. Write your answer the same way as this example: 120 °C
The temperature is -2 °C
